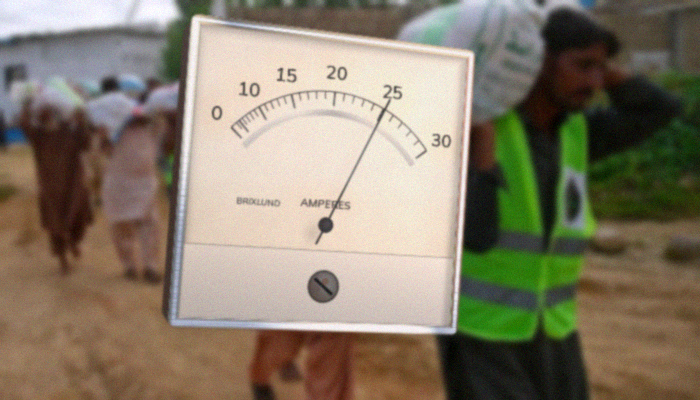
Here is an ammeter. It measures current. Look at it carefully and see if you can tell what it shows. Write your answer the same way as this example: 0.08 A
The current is 25 A
